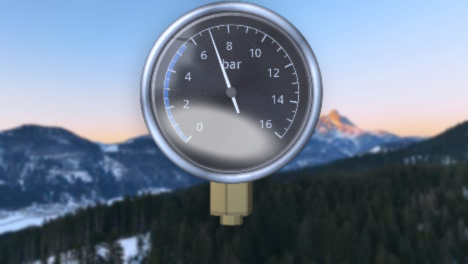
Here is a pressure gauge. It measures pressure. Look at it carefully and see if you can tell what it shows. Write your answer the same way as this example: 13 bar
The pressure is 7 bar
